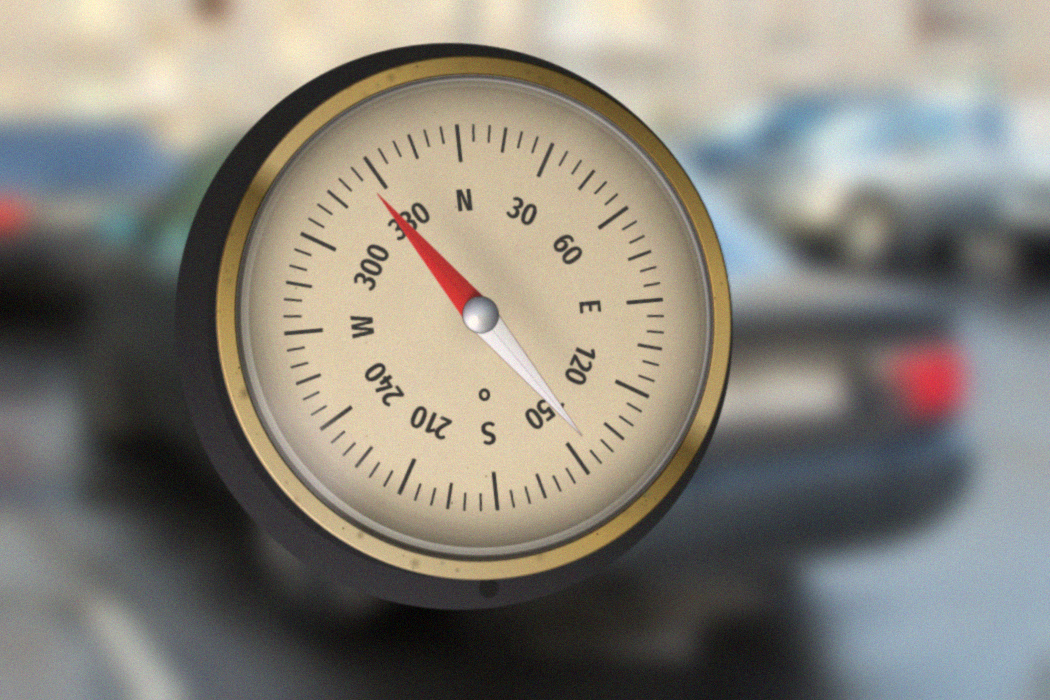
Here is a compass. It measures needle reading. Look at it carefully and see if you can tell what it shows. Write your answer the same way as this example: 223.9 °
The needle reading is 325 °
